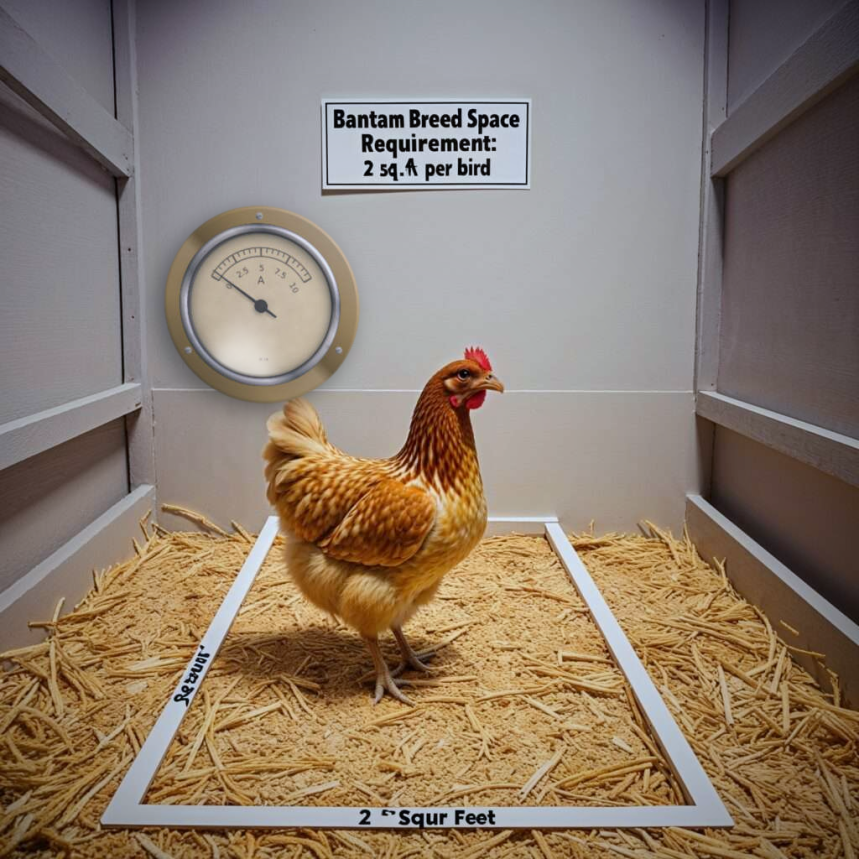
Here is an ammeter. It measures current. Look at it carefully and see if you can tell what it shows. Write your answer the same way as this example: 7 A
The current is 0.5 A
